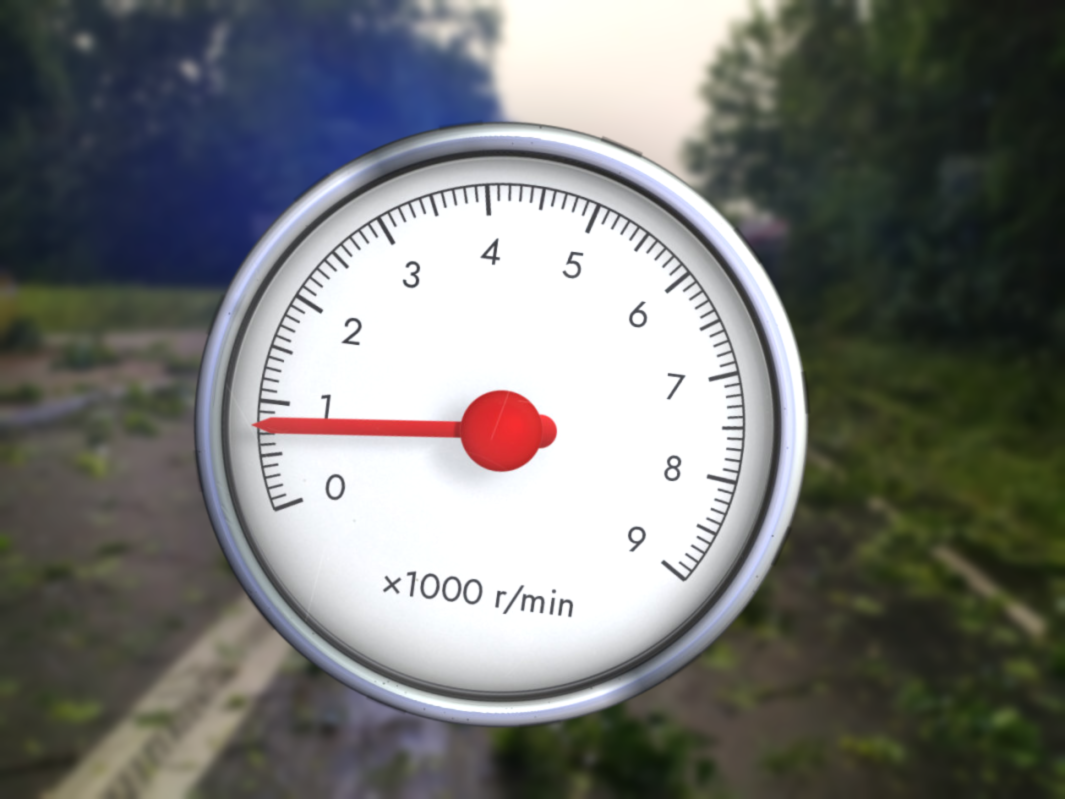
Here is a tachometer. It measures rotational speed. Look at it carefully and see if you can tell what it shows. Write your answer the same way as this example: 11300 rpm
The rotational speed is 800 rpm
